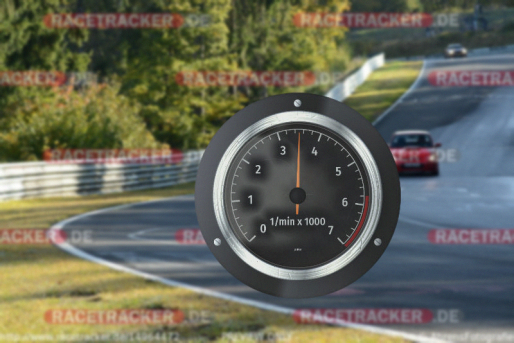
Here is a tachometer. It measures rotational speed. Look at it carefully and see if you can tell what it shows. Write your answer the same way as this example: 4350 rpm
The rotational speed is 3500 rpm
